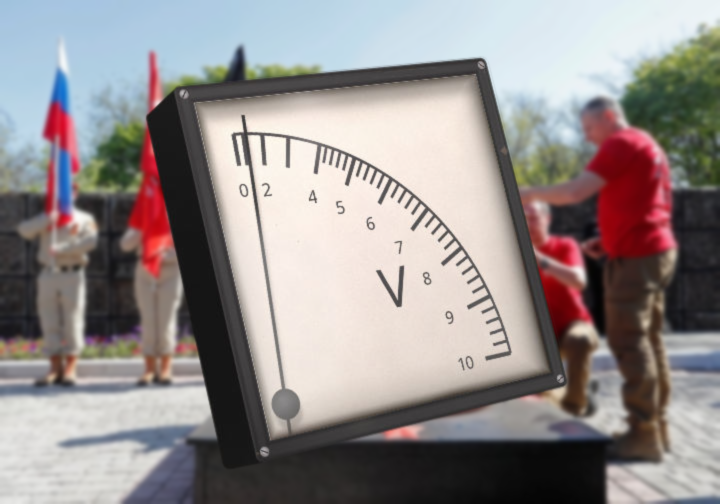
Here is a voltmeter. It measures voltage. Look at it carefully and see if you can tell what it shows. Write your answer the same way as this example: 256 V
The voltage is 1 V
